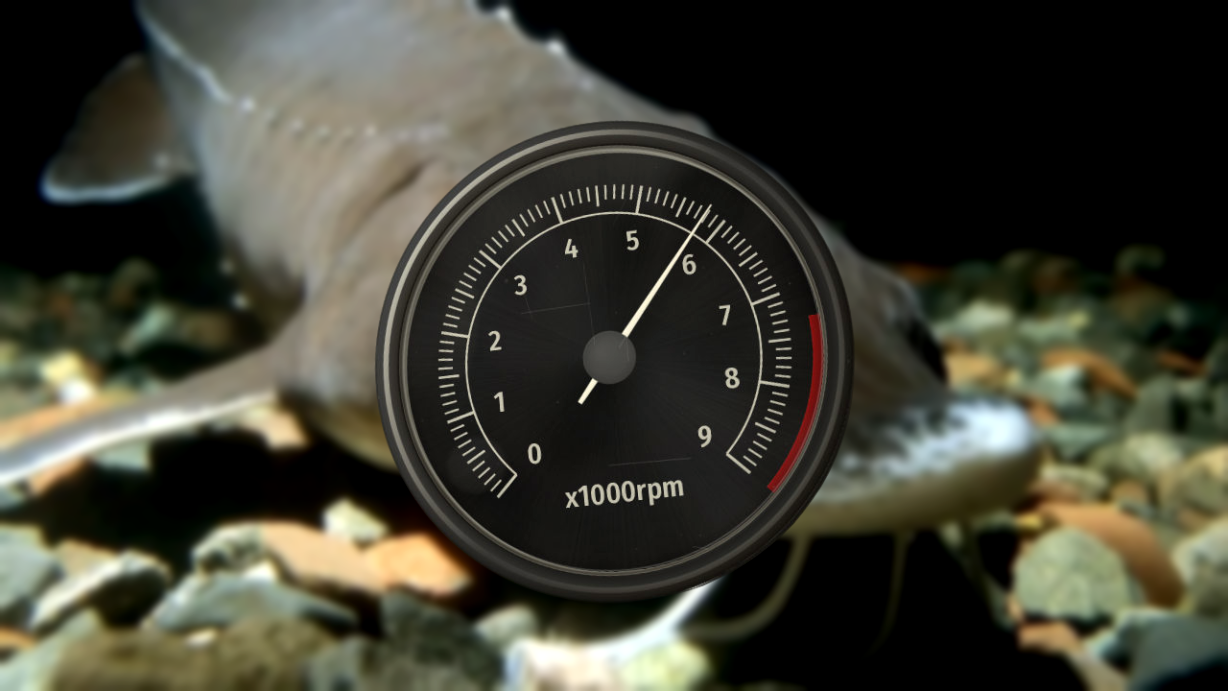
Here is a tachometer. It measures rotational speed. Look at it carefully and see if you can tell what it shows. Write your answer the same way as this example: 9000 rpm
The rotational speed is 5800 rpm
